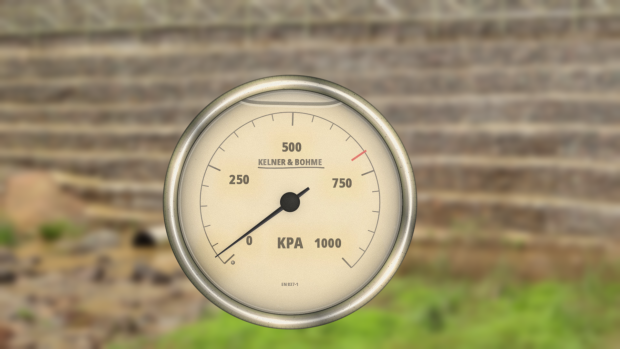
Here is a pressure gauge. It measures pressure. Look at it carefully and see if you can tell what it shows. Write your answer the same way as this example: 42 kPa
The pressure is 25 kPa
